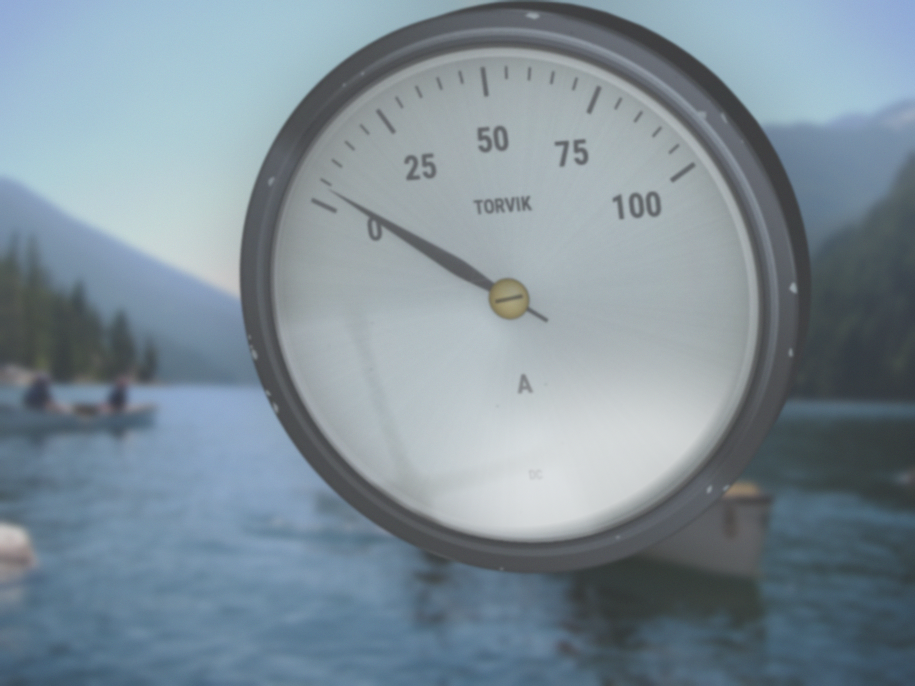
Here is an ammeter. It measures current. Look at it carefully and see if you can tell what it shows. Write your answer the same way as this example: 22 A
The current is 5 A
